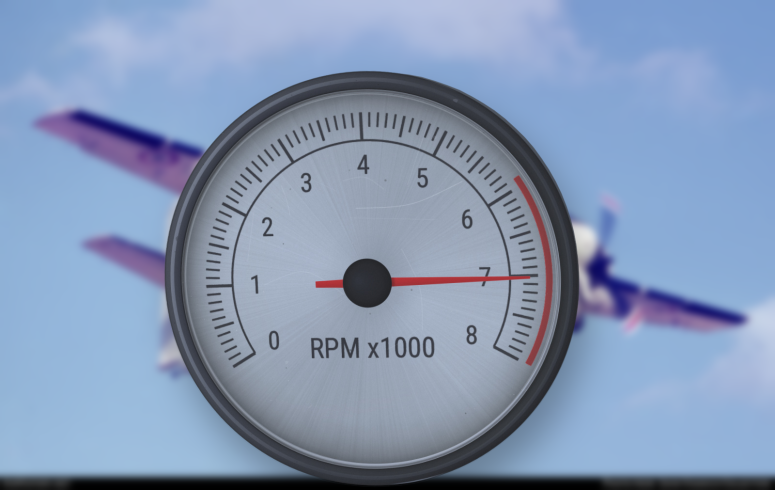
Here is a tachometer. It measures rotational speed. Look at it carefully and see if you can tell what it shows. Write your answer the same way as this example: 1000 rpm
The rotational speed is 7000 rpm
